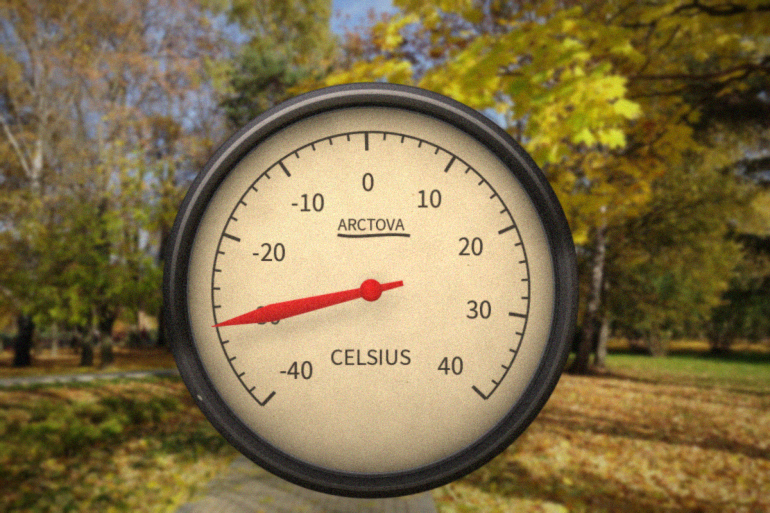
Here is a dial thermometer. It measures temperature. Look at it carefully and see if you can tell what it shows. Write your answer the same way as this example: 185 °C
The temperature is -30 °C
